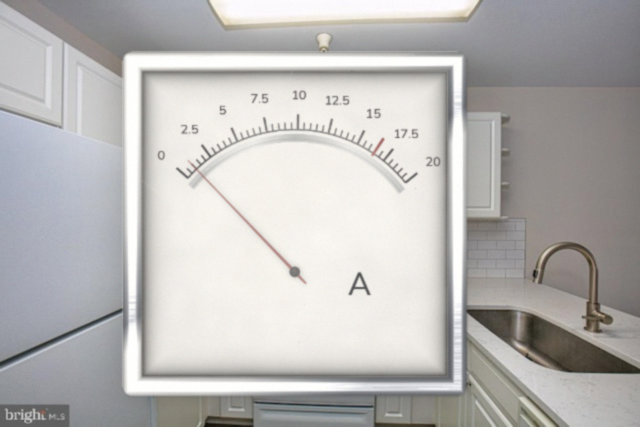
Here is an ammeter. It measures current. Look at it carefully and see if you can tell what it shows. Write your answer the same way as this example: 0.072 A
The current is 1 A
